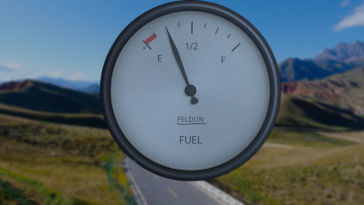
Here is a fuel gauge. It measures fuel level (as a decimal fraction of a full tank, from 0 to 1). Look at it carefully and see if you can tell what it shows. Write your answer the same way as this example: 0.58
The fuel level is 0.25
